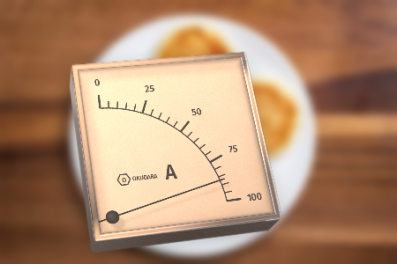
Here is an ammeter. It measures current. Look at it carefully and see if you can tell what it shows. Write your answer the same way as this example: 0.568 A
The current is 87.5 A
